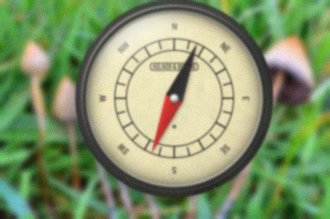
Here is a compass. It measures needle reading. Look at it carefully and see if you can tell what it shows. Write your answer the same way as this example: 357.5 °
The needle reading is 202.5 °
